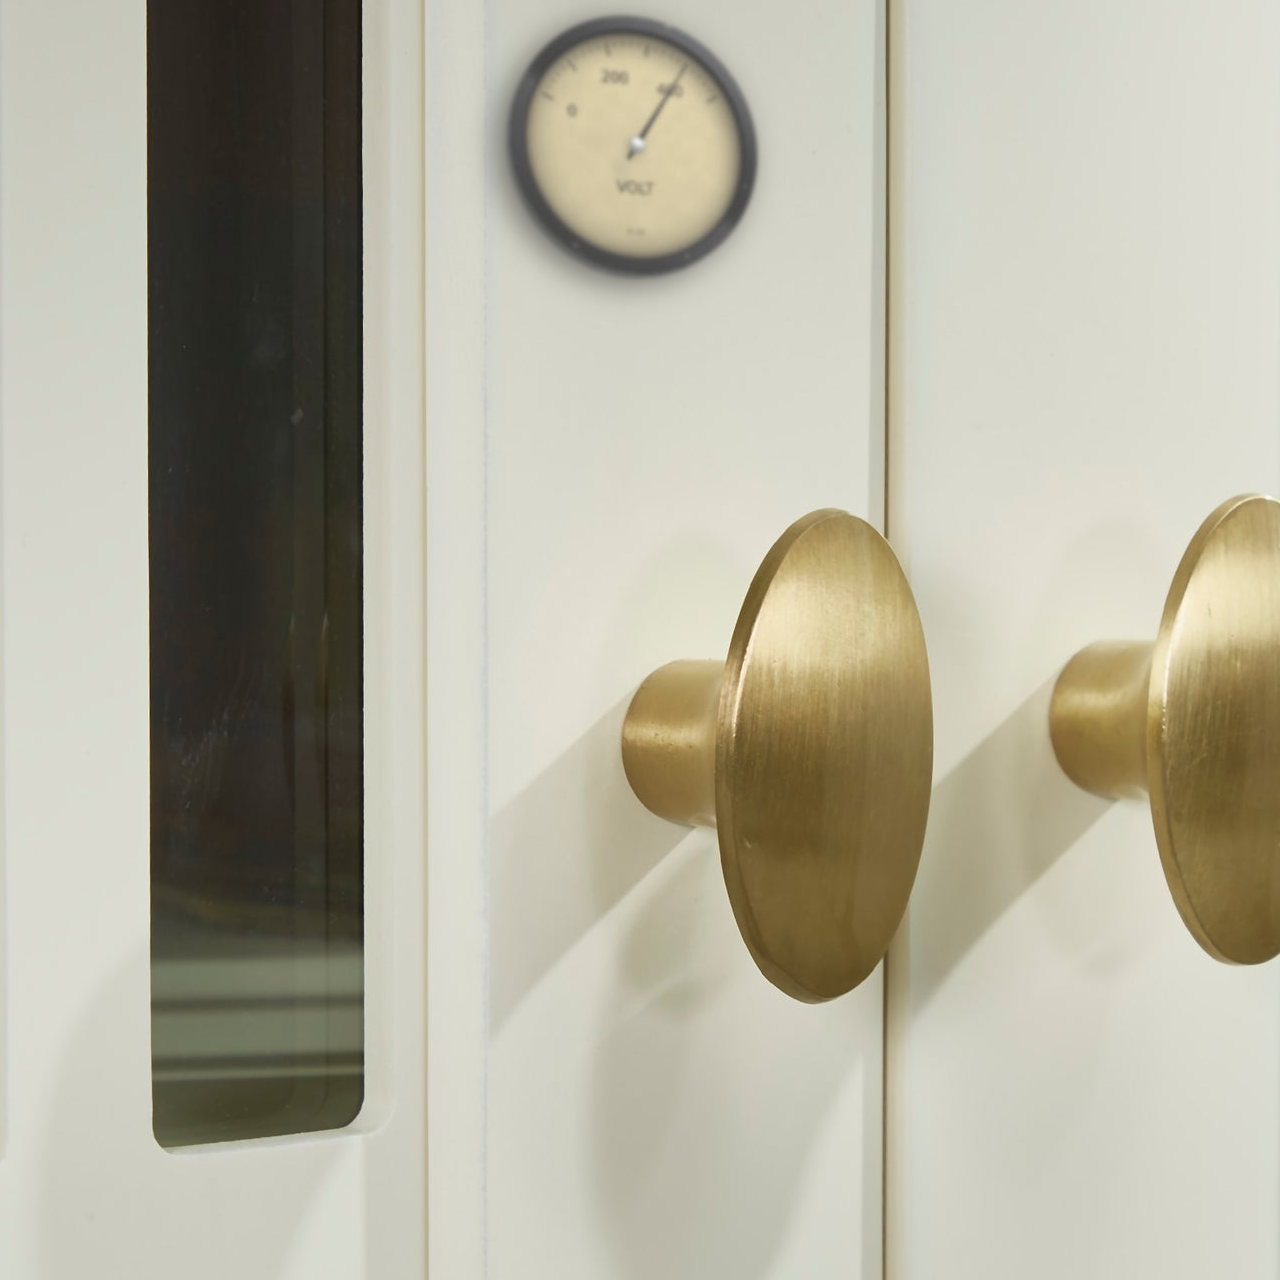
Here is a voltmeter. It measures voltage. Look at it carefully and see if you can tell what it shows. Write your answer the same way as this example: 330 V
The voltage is 400 V
